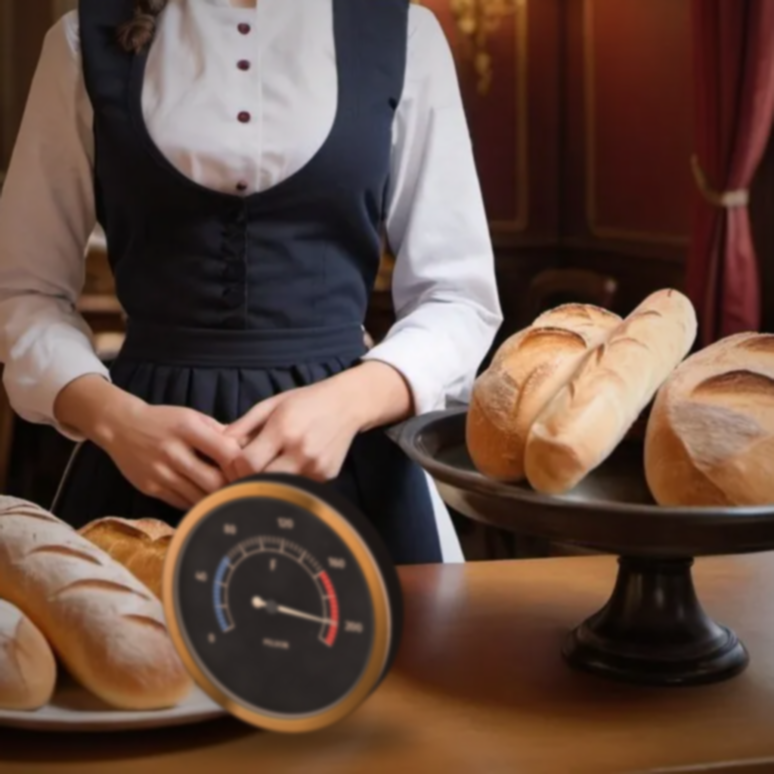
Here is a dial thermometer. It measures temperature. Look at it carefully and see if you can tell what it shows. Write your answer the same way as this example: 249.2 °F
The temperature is 200 °F
